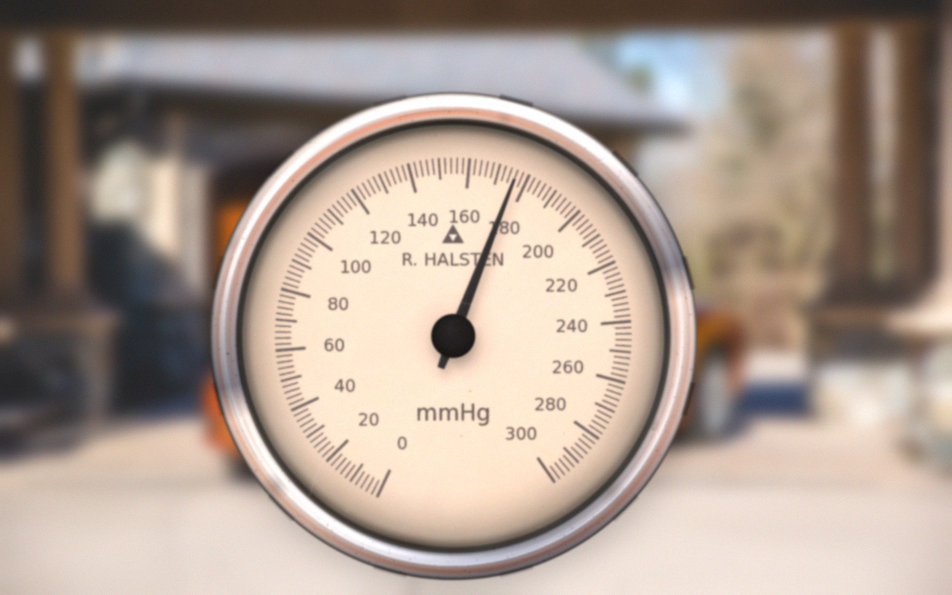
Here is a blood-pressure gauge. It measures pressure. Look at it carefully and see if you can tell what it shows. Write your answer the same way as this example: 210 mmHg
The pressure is 176 mmHg
